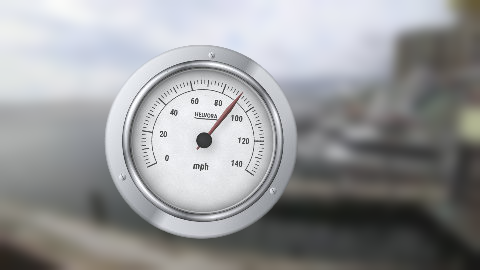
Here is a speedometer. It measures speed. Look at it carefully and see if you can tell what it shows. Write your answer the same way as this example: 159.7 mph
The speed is 90 mph
